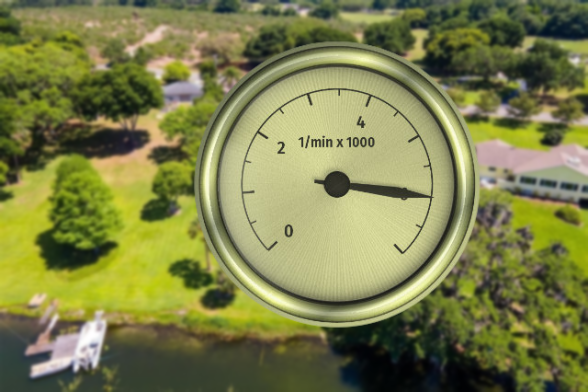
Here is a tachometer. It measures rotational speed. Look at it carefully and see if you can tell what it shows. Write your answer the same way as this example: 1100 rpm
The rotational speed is 6000 rpm
